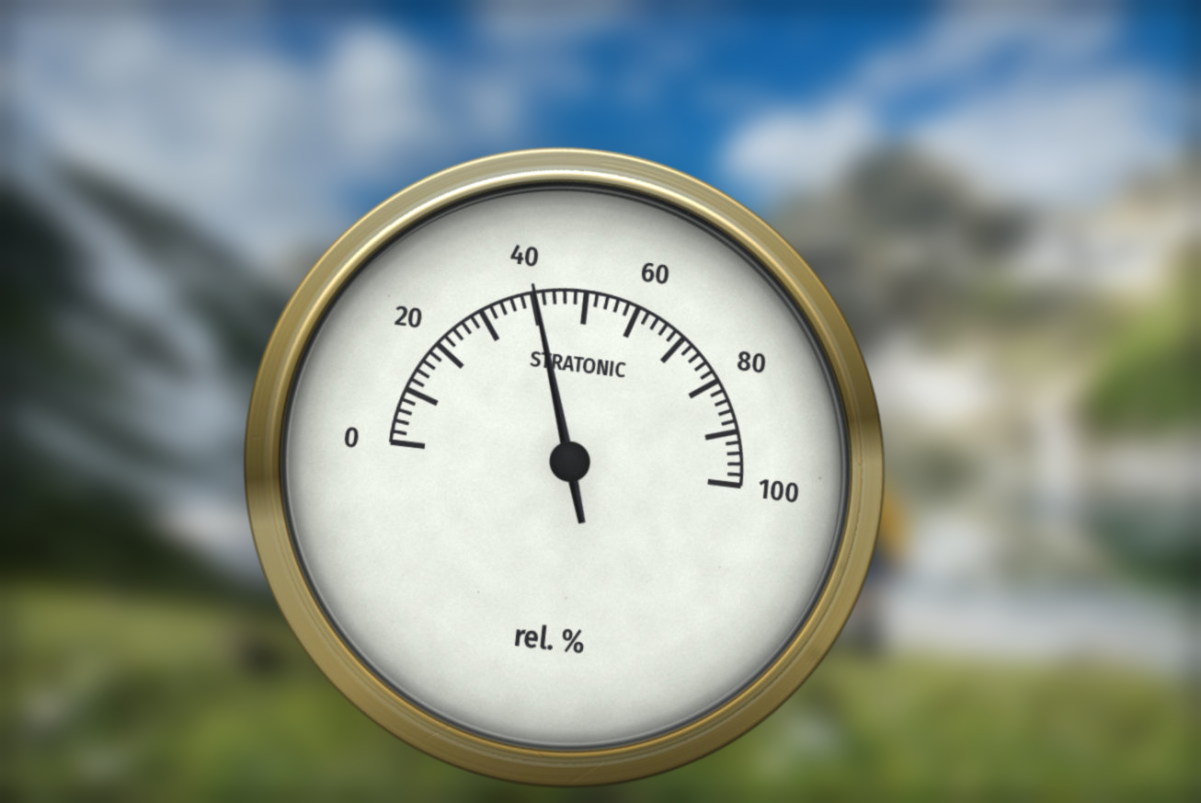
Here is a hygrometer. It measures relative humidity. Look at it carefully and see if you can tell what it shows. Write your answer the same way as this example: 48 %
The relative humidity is 40 %
